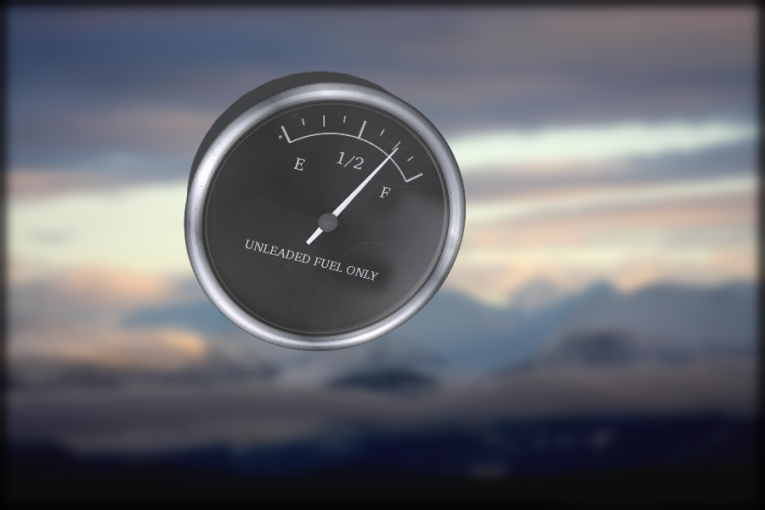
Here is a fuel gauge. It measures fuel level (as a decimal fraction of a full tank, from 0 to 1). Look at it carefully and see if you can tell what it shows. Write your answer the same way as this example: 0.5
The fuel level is 0.75
